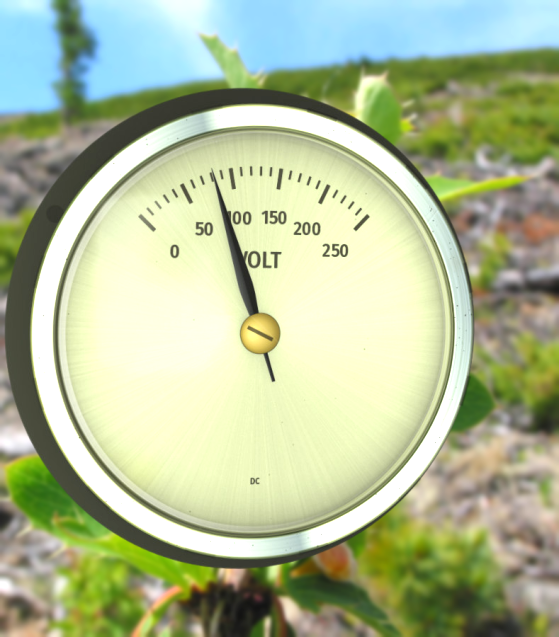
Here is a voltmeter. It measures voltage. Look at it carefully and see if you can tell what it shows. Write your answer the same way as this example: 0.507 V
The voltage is 80 V
